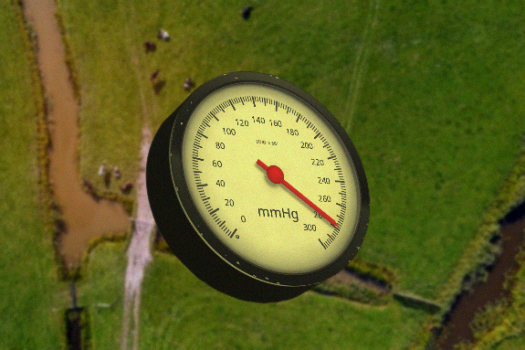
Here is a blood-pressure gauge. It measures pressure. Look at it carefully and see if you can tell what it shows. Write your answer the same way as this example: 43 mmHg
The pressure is 280 mmHg
